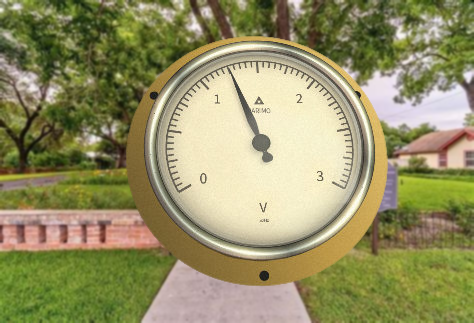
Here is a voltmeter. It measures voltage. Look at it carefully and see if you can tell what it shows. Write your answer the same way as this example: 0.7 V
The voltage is 1.25 V
